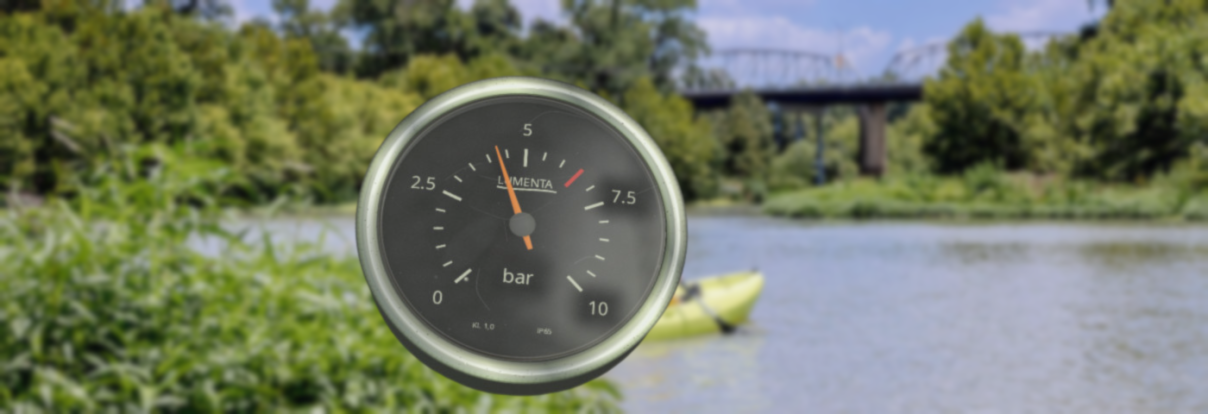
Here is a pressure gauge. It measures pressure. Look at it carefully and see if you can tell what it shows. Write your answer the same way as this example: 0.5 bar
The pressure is 4.25 bar
